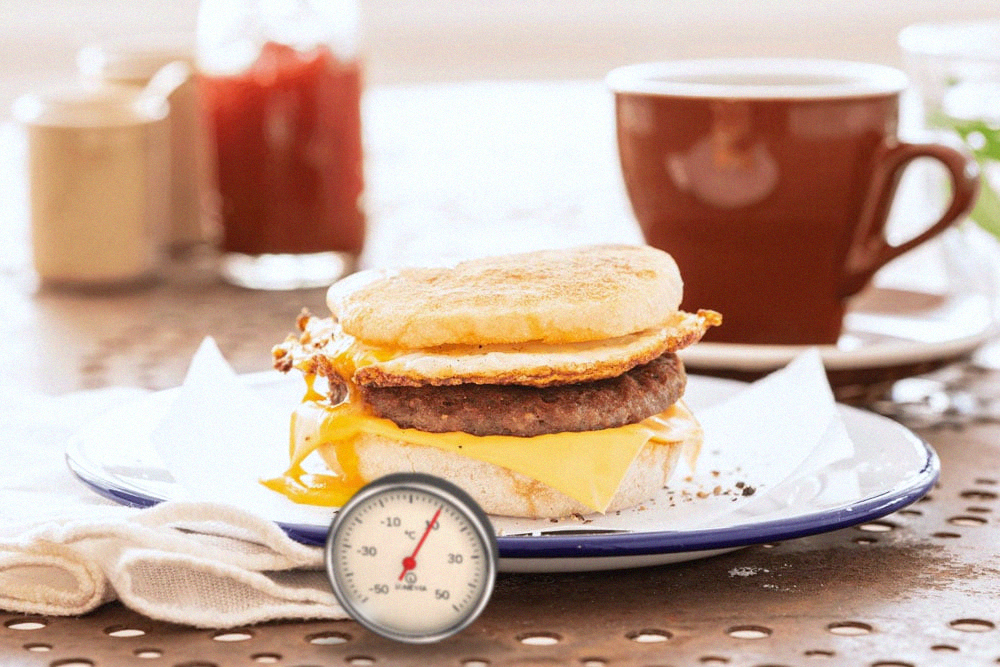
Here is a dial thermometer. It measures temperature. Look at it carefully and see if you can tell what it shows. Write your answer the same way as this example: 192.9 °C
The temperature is 10 °C
